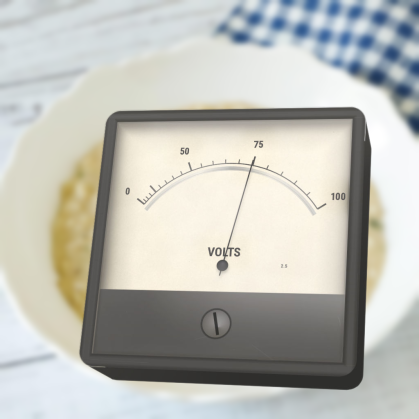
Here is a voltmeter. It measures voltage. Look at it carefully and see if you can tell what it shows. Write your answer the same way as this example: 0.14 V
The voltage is 75 V
